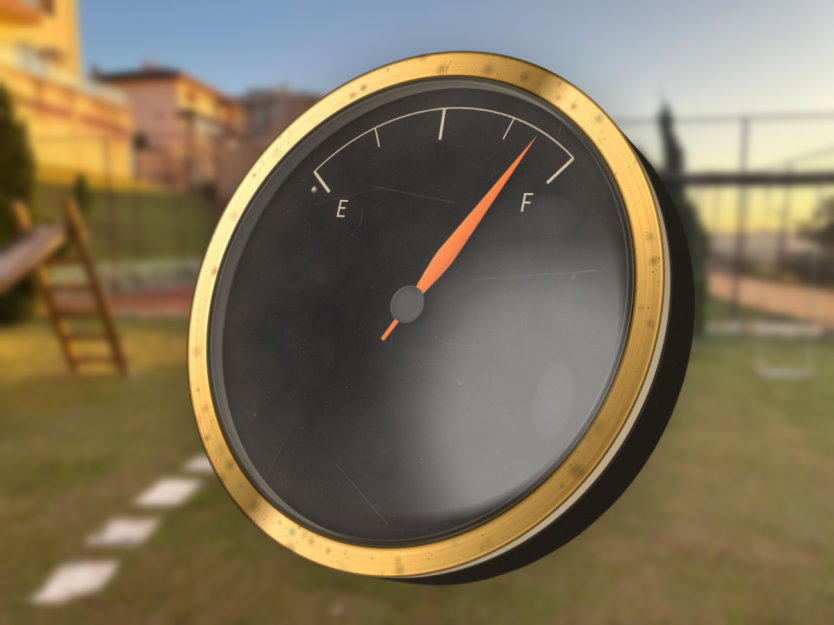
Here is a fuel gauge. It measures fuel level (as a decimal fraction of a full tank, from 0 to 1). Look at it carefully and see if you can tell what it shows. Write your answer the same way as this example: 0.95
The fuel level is 0.875
